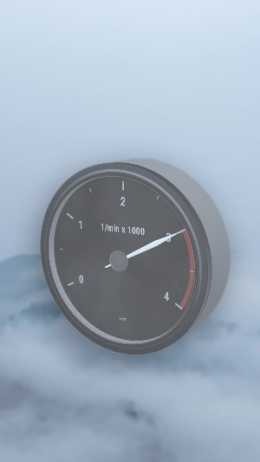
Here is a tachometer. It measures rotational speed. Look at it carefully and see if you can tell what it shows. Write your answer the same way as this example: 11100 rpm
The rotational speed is 3000 rpm
